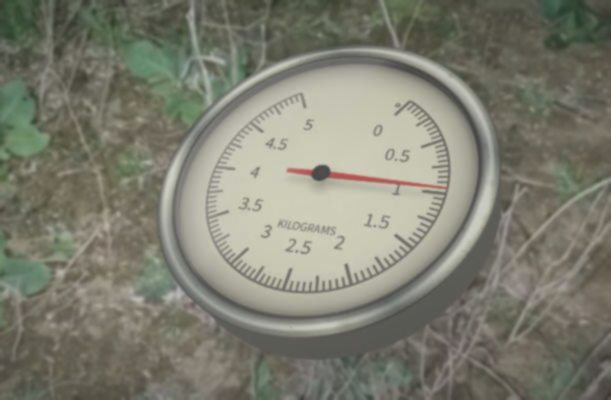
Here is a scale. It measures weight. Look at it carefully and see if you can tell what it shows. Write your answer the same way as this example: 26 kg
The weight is 1 kg
